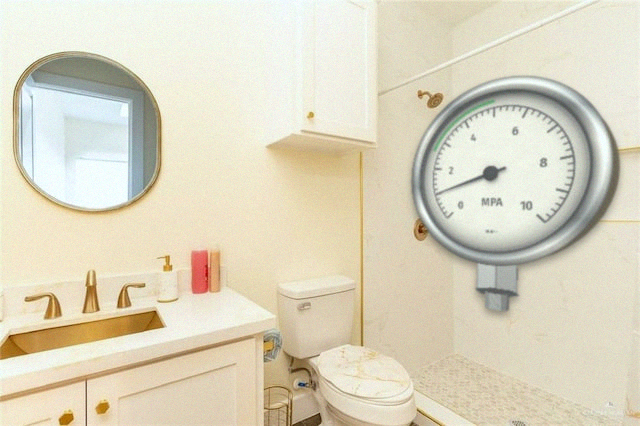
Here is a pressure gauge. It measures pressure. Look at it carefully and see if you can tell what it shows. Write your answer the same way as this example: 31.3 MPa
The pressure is 1 MPa
